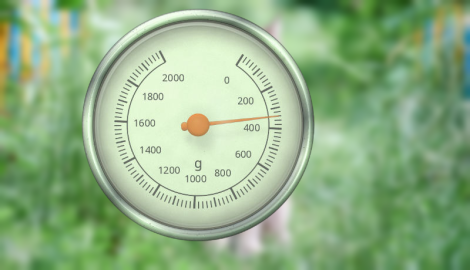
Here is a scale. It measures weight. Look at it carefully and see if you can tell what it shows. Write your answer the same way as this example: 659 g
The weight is 340 g
